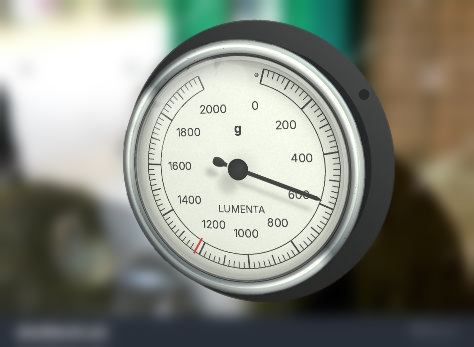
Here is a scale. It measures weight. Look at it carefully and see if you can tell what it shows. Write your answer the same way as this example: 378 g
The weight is 580 g
